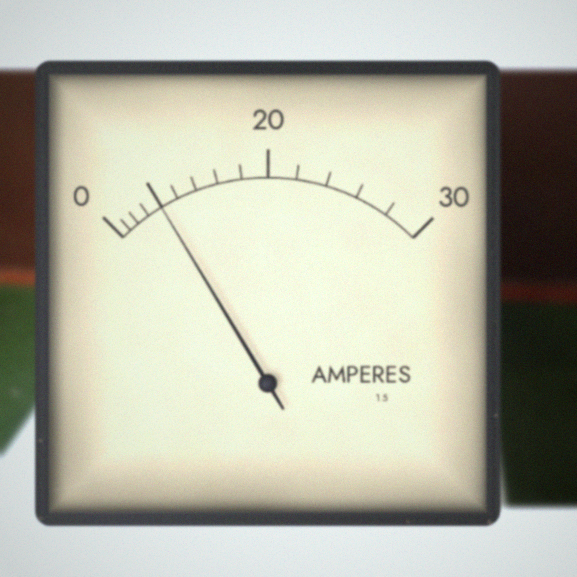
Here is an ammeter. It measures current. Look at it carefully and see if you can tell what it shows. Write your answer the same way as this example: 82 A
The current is 10 A
